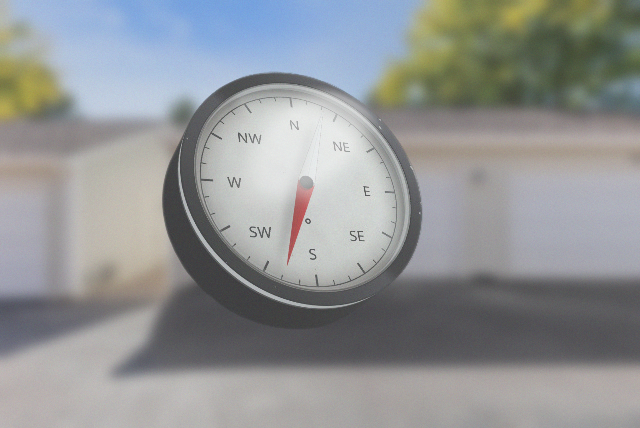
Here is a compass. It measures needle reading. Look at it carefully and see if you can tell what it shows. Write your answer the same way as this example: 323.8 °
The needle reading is 200 °
